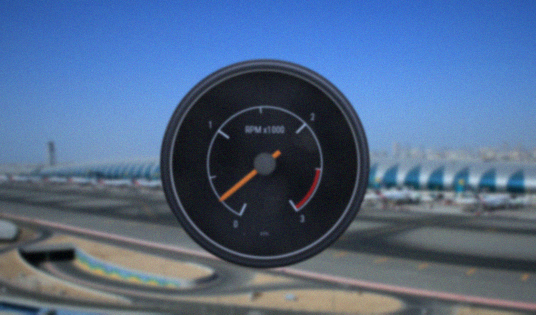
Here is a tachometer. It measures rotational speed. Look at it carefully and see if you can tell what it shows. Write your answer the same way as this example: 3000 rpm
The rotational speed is 250 rpm
